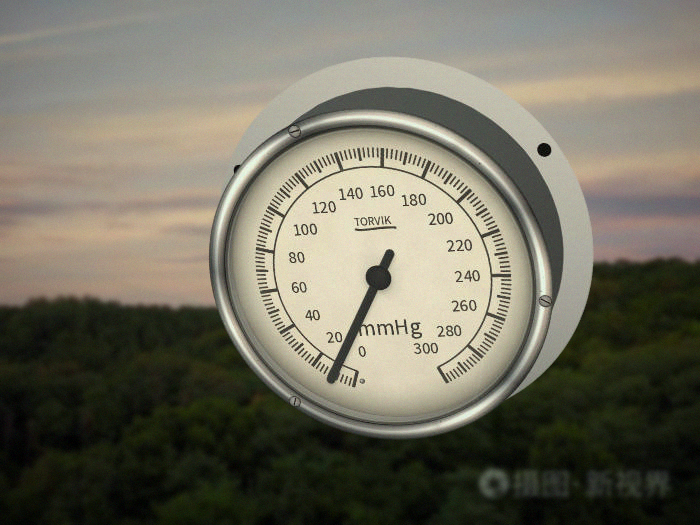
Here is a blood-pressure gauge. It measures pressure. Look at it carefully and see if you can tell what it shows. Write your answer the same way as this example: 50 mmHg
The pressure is 10 mmHg
